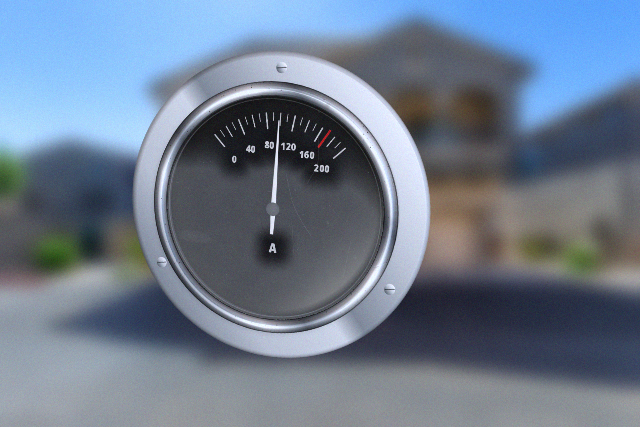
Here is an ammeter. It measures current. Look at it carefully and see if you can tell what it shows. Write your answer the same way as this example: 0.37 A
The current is 100 A
